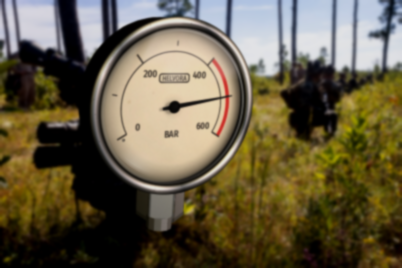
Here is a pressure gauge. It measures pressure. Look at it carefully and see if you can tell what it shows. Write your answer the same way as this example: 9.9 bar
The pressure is 500 bar
